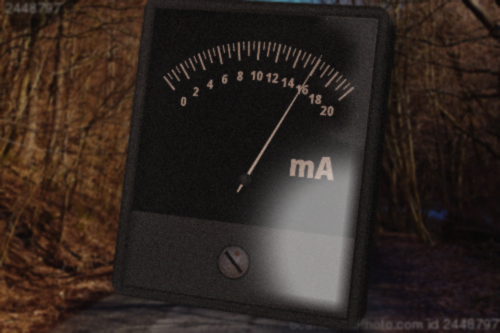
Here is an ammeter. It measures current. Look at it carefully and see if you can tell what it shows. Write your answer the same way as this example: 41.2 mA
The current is 16 mA
